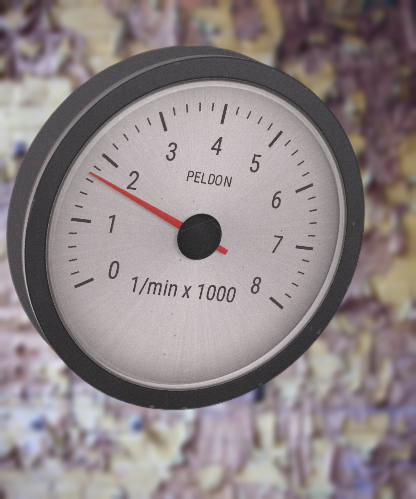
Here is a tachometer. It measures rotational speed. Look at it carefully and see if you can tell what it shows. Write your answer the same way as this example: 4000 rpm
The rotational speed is 1700 rpm
